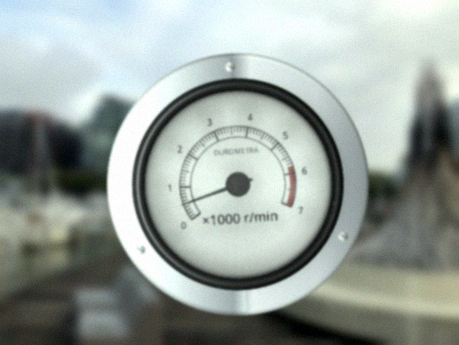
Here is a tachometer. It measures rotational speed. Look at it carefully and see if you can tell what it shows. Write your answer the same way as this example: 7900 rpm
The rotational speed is 500 rpm
